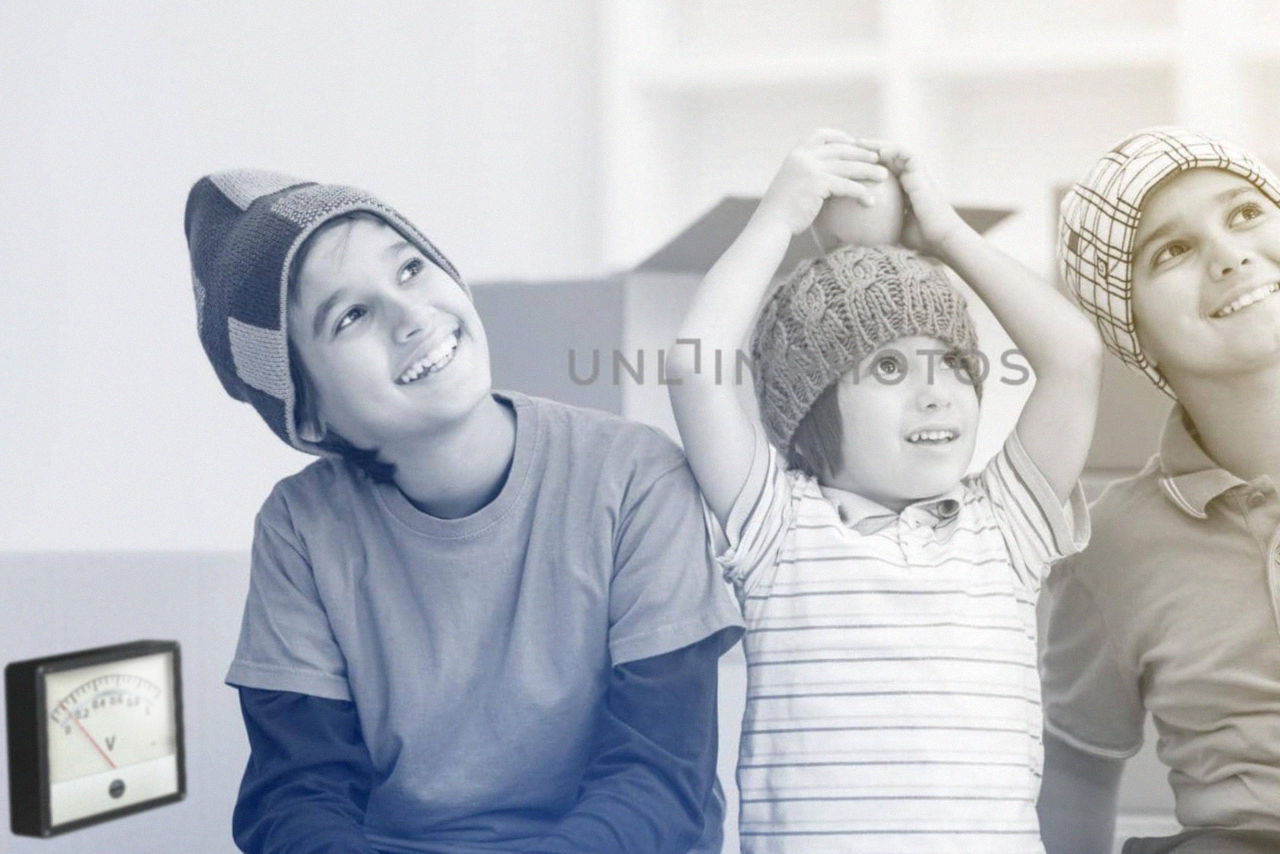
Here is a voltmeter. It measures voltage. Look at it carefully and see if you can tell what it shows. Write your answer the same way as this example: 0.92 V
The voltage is 0.1 V
